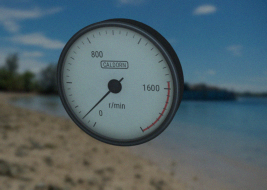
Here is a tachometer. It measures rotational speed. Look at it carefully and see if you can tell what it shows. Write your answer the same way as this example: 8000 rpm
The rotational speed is 100 rpm
